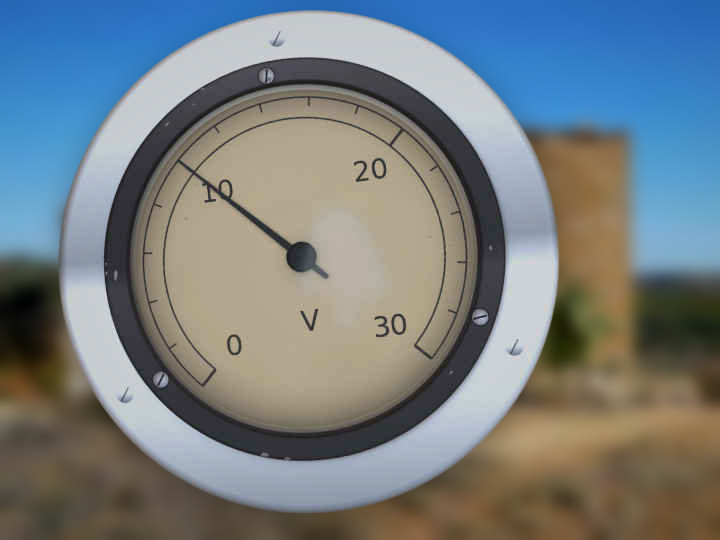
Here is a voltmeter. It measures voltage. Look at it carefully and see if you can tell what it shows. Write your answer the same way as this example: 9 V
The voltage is 10 V
